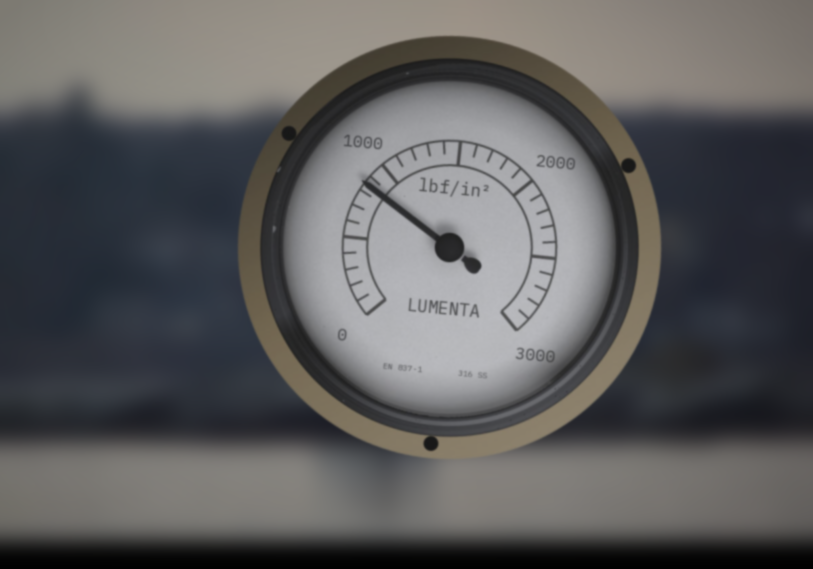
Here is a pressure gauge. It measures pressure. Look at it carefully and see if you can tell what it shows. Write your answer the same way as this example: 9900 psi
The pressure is 850 psi
